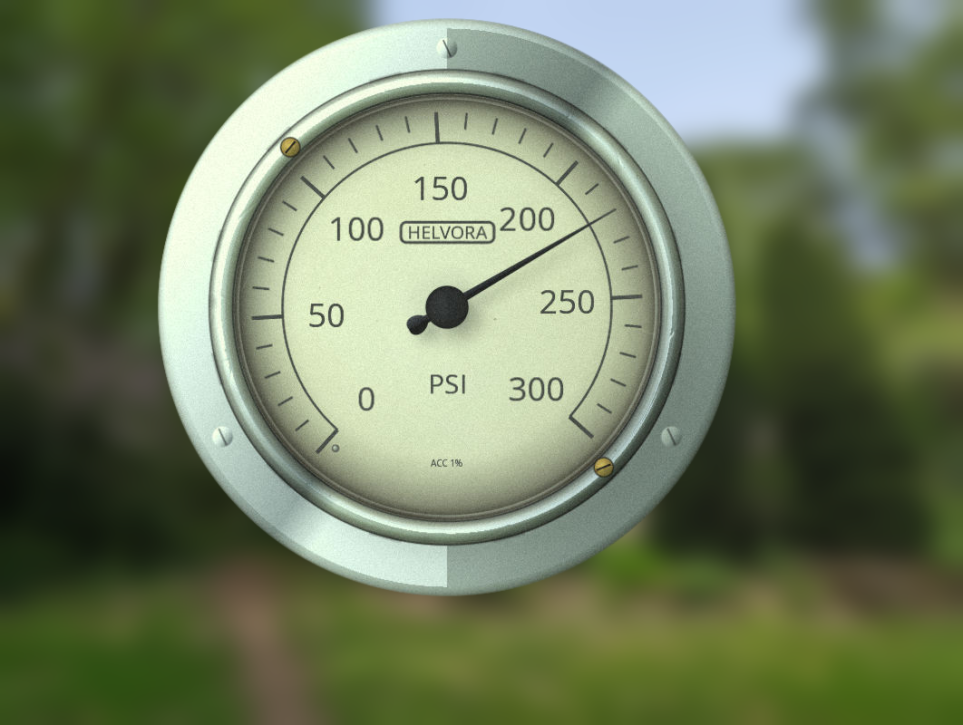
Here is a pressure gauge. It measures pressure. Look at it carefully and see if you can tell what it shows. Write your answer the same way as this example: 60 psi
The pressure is 220 psi
